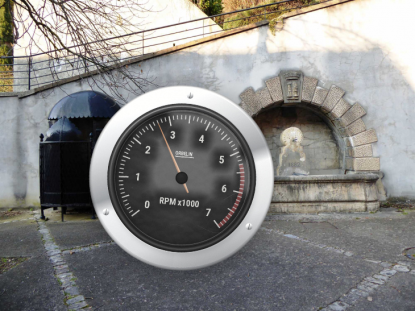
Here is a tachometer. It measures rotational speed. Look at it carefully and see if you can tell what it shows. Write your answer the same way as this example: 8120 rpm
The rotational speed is 2700 rpm
